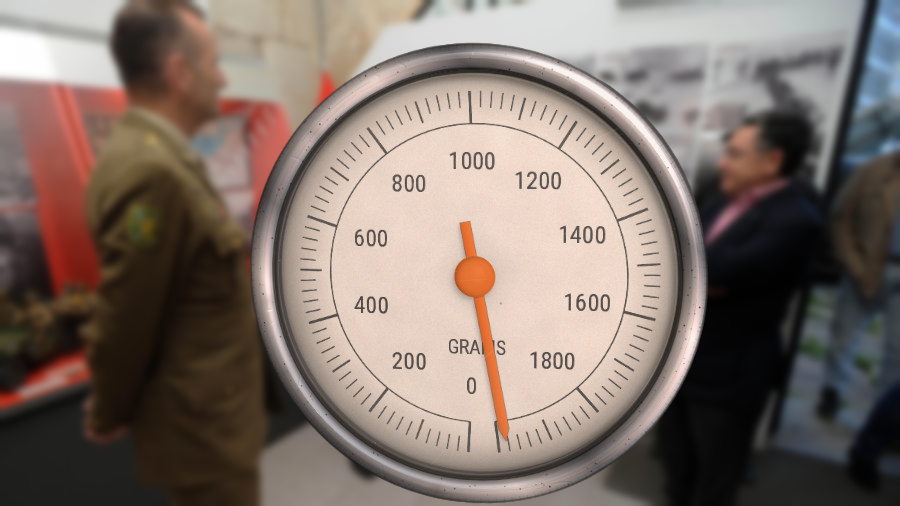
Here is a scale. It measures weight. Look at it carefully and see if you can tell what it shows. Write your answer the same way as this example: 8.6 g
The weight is 1980 g
